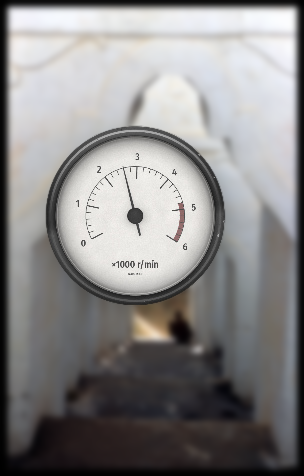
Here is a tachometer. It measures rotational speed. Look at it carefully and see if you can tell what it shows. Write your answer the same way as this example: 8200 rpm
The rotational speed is 2600 rpm
